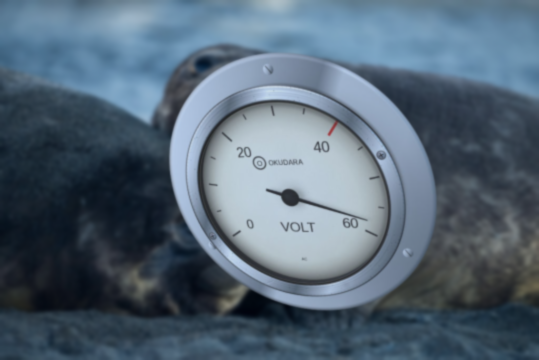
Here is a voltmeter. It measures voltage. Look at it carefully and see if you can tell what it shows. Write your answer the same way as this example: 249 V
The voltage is 57.5 V
